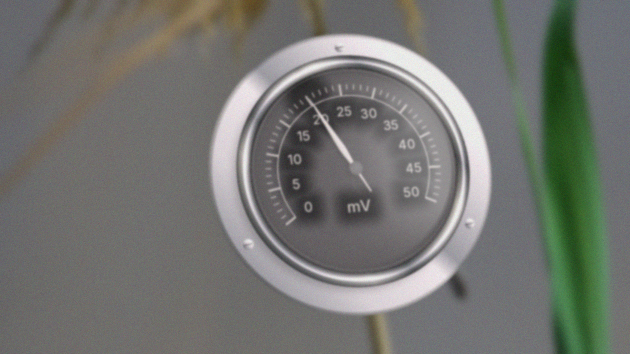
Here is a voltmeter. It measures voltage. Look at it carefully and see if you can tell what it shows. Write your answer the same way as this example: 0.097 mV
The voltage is 20 mV
